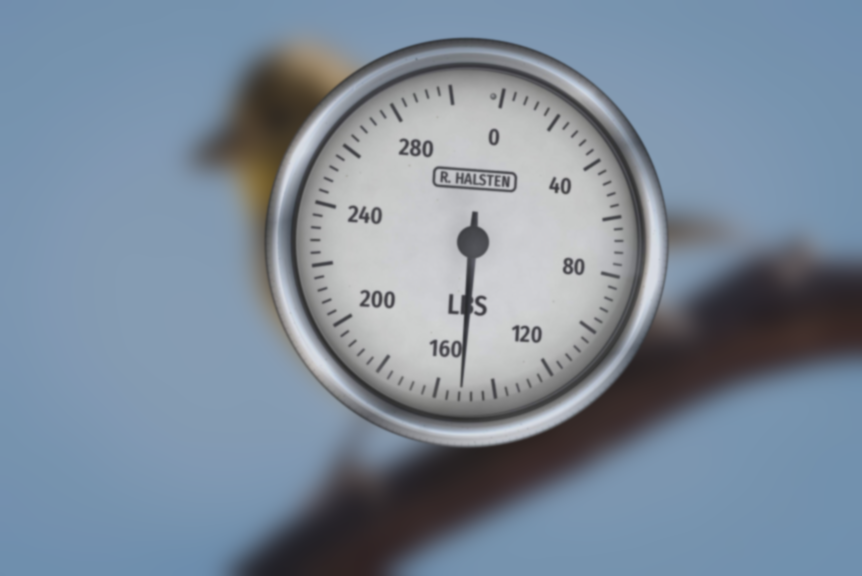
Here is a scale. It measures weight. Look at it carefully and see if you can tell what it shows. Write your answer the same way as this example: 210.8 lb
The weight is 152 lb
